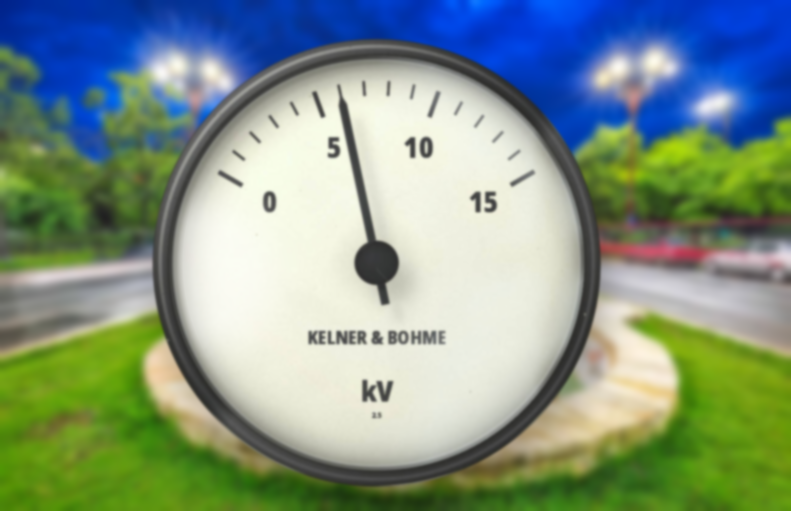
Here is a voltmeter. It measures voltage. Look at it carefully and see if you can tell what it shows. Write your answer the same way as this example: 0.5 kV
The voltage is 6 kV
